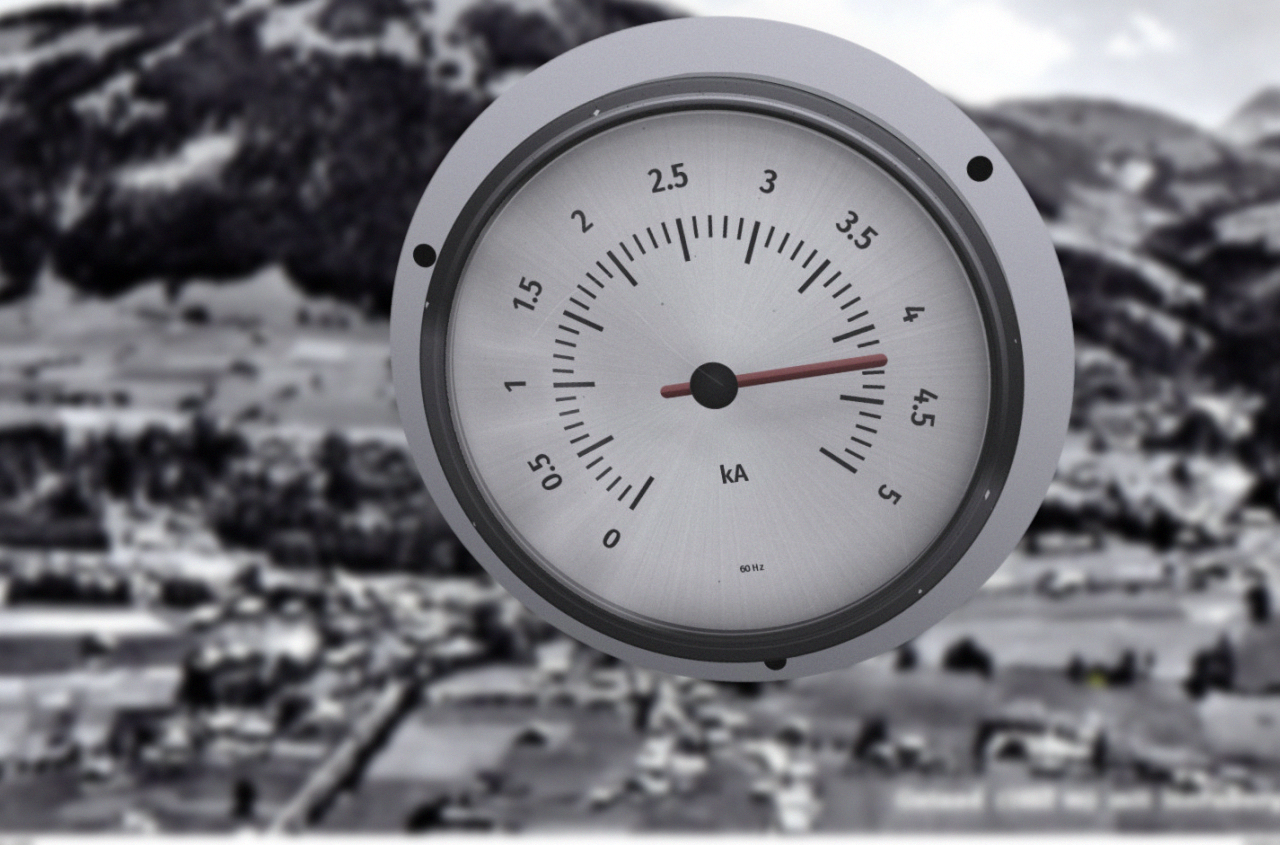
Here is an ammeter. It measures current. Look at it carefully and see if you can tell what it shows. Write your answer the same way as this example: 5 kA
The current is 4.2 kA
